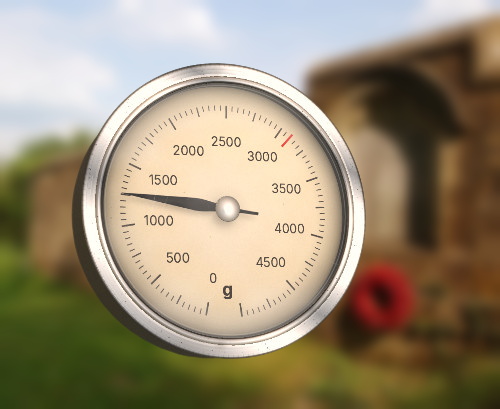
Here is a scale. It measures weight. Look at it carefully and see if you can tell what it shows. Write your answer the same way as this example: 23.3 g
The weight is 1250 g
